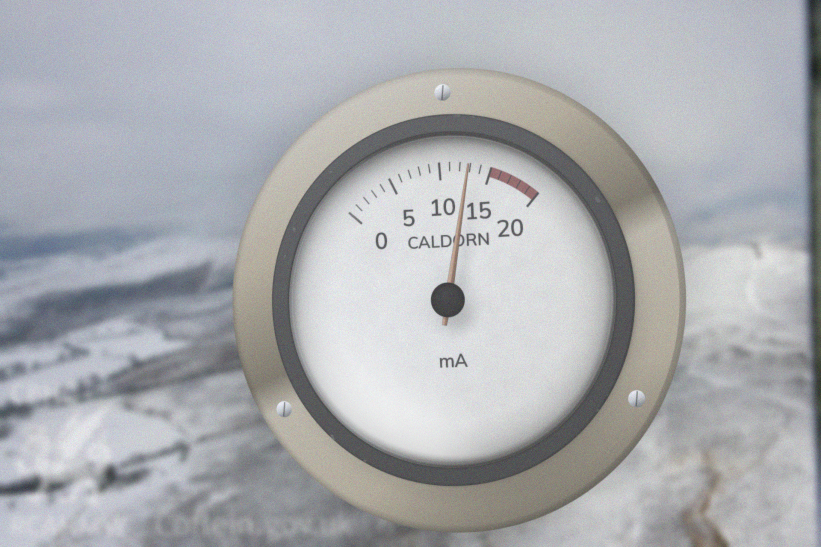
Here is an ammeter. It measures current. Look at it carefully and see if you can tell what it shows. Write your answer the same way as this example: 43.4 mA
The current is 13 mA
